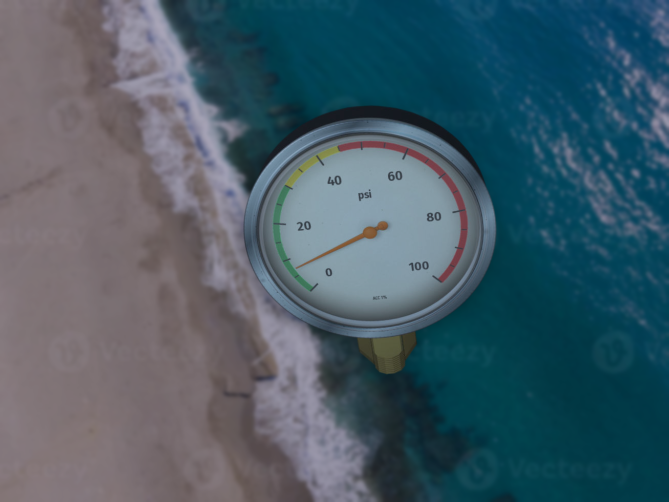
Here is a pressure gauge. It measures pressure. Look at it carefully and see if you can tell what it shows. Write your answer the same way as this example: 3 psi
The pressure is 7.5 psi
